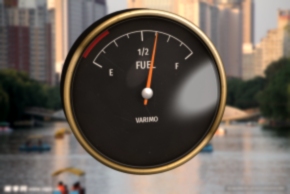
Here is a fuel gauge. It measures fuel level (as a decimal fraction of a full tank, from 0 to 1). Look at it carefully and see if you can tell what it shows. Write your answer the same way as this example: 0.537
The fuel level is 0.625
